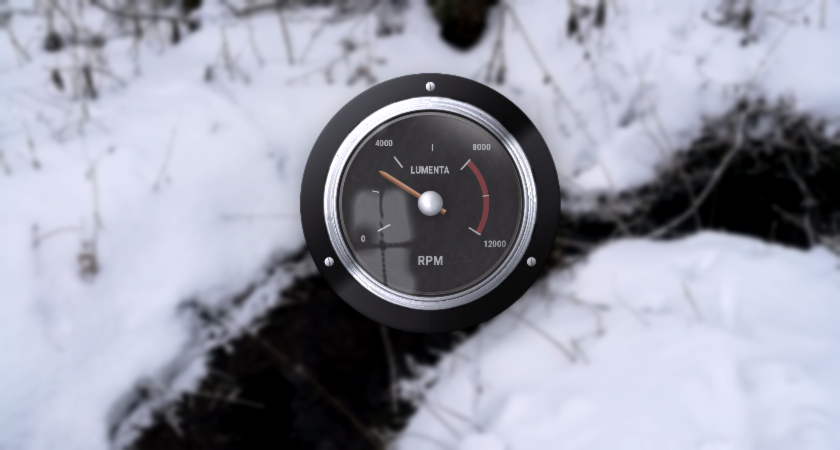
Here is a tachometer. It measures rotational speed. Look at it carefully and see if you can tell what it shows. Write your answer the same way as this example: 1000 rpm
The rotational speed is 3000 rpm
